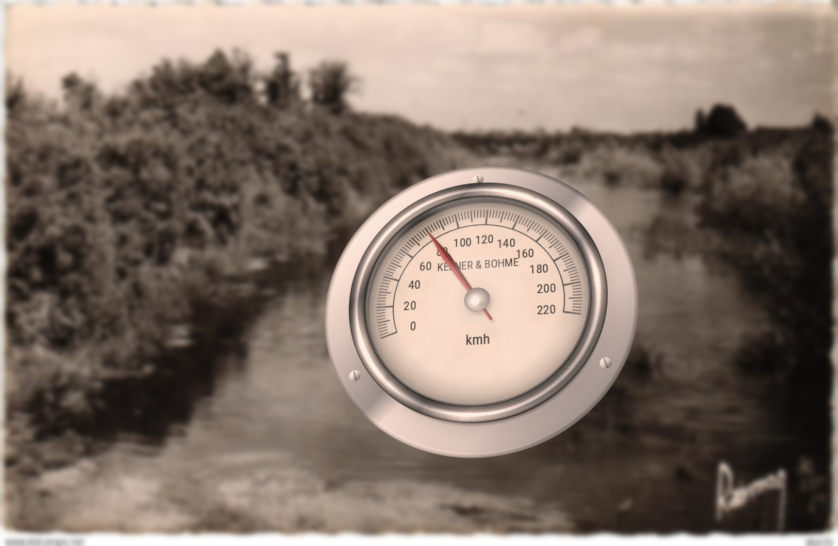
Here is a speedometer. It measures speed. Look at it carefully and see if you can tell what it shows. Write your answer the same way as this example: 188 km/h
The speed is 80 km/h
